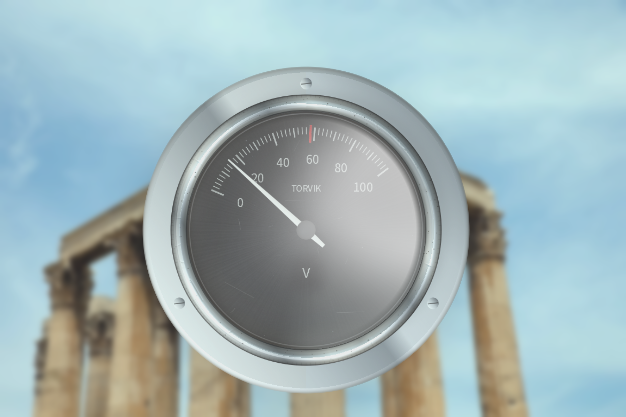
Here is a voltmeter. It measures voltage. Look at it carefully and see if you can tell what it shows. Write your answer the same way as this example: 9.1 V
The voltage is 16 V
